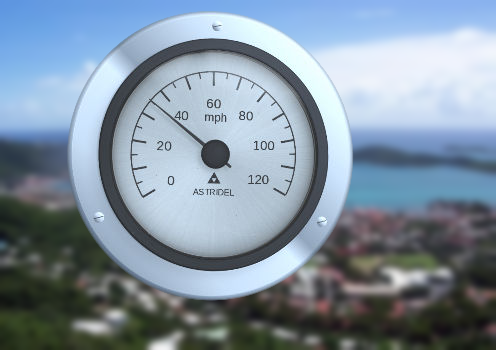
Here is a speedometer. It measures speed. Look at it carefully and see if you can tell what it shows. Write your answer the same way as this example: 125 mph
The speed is 35 mph
